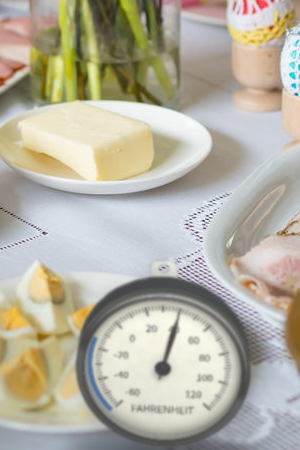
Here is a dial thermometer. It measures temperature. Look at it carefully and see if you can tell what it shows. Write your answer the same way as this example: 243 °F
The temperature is 40 °F
